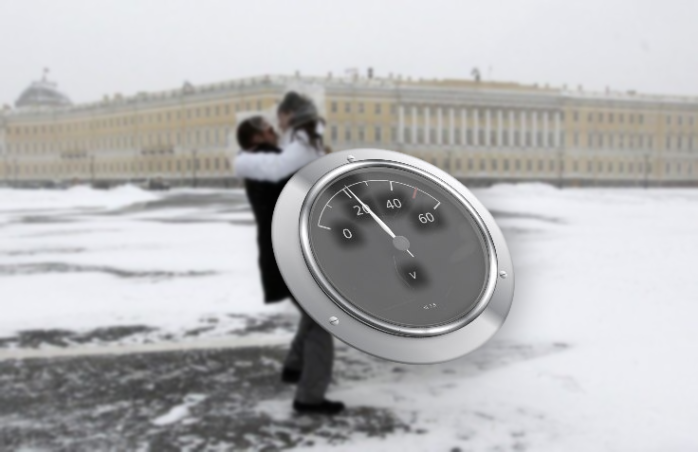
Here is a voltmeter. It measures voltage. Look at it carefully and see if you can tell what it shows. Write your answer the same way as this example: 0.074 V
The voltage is 20 V
